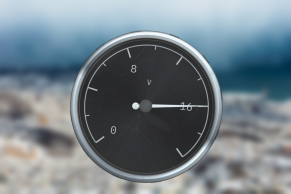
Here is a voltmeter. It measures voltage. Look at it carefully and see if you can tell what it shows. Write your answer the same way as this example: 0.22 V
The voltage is 16 V
